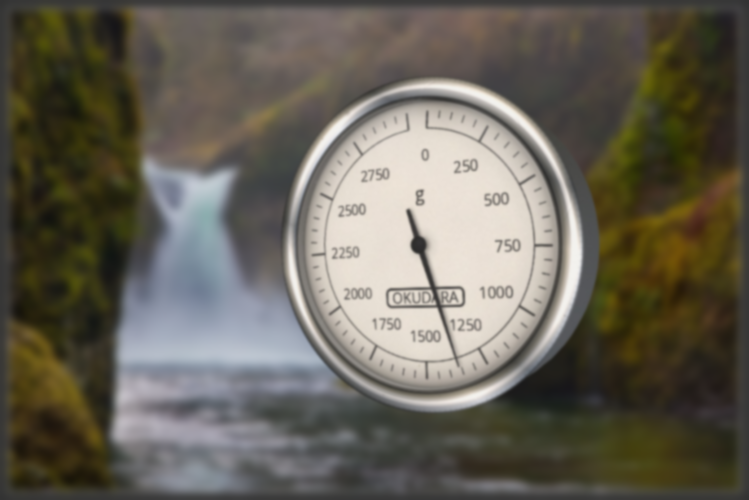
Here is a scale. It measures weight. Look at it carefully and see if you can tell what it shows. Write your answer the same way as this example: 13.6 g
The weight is 1350 g
